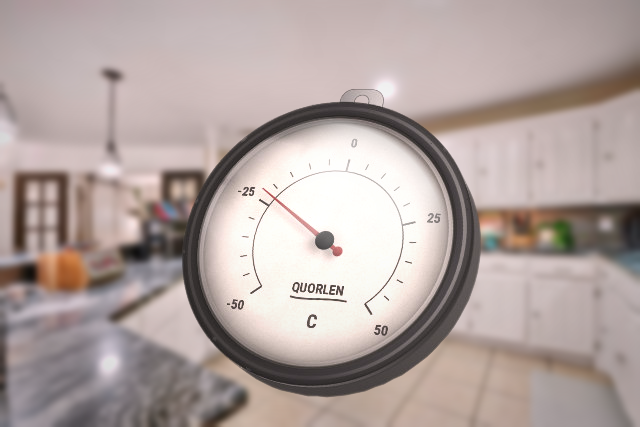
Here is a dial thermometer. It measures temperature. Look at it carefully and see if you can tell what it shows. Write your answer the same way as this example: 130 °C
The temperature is -22.5 °C
